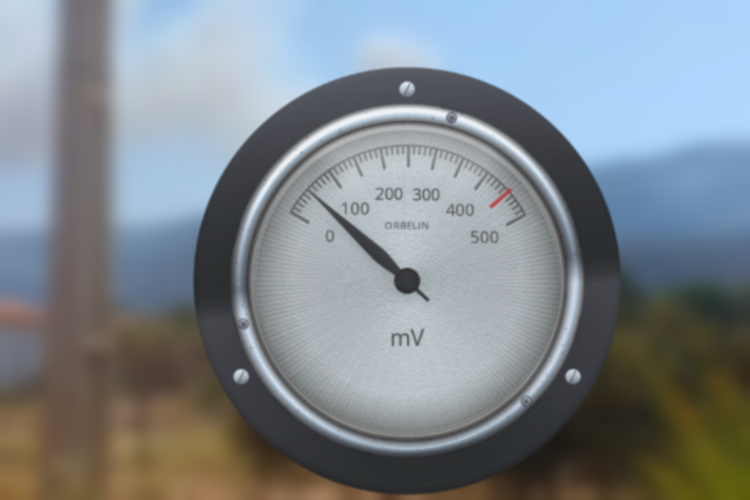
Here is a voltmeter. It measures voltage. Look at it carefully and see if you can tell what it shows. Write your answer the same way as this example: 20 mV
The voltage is 50 mV
